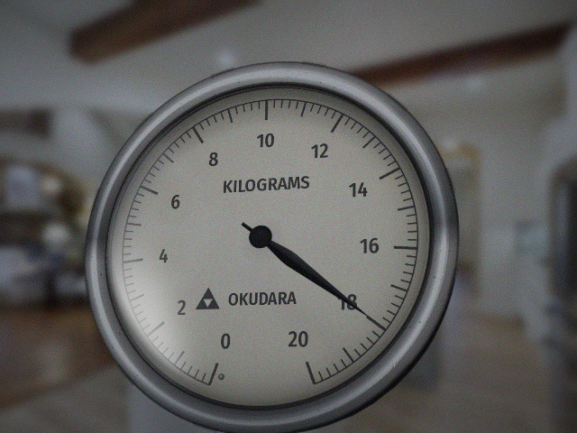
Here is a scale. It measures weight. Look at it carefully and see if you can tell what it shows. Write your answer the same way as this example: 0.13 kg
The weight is 18 kg
